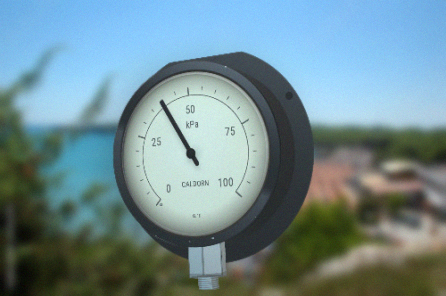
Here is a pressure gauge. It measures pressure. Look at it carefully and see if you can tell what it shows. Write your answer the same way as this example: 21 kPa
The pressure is 40 kPa
